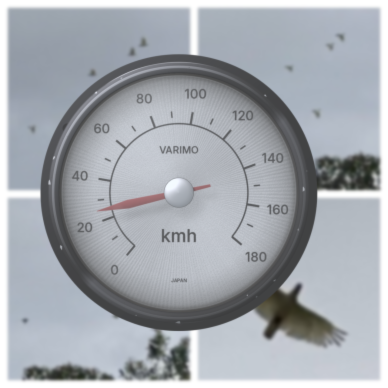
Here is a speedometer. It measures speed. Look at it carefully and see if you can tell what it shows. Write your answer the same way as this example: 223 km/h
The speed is 25 km/h
